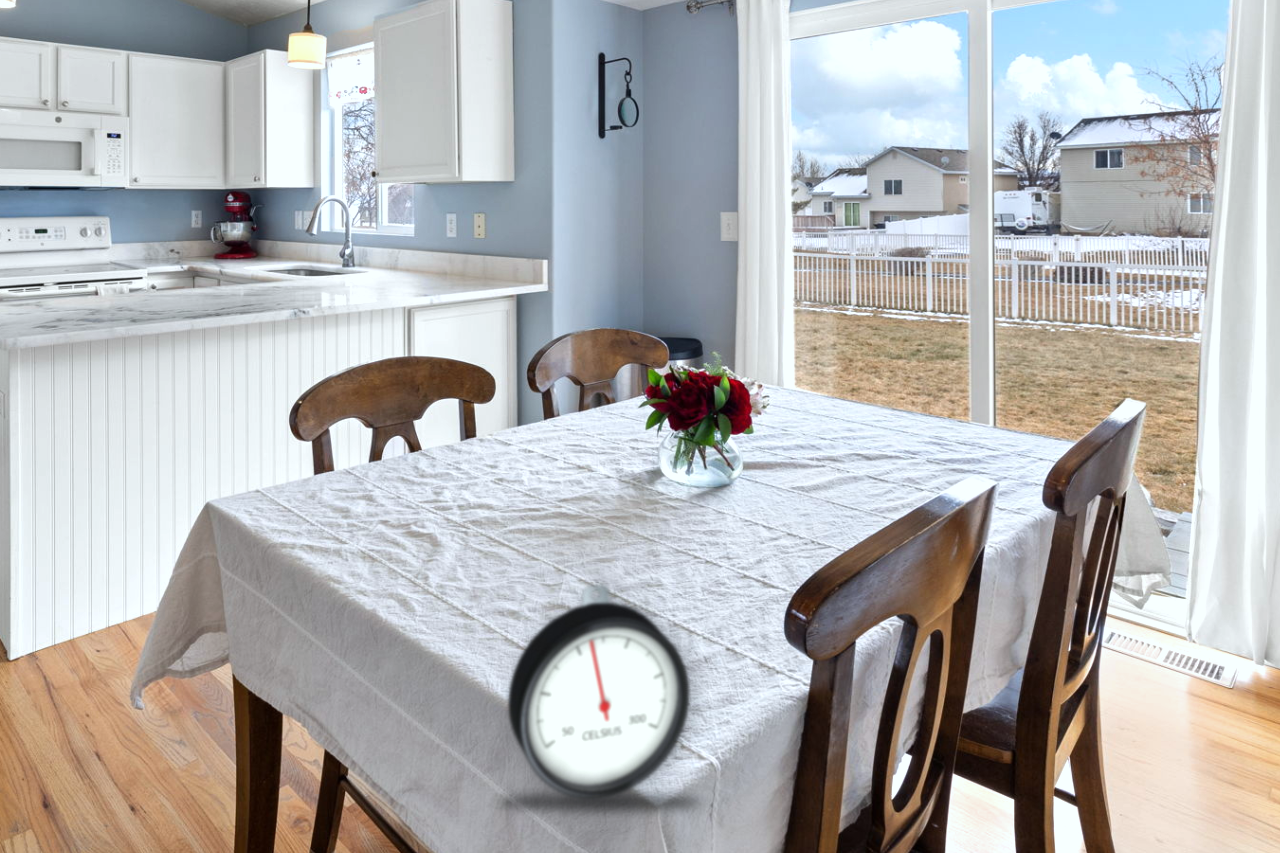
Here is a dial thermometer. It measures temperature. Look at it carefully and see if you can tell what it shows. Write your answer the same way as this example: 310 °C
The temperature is 162.5 °C
